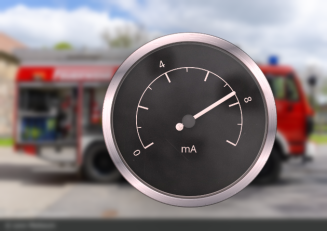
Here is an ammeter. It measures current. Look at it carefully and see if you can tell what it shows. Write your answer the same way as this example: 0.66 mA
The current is 7.5 mA
